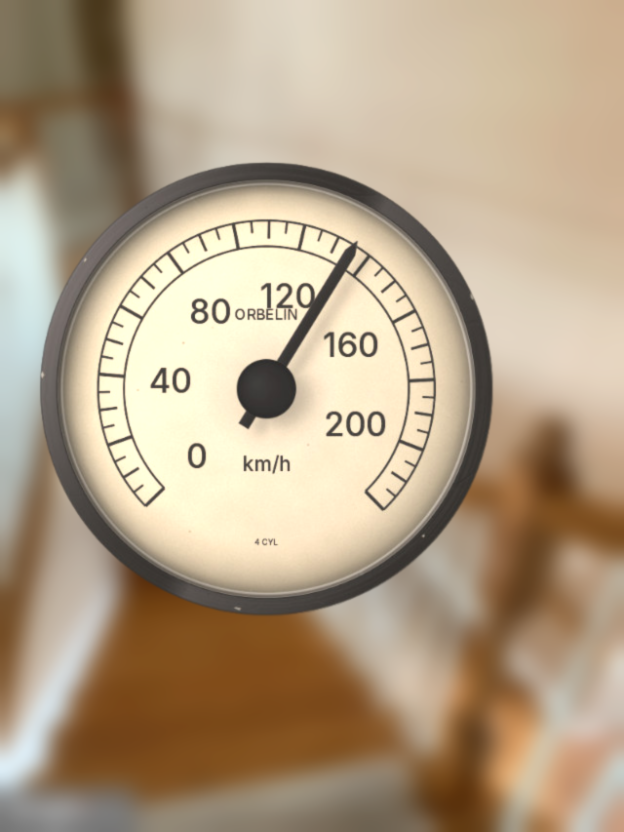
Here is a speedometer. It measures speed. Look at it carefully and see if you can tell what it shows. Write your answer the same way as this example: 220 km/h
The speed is 135 km/h
